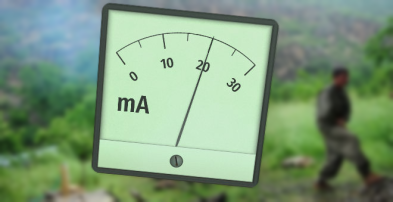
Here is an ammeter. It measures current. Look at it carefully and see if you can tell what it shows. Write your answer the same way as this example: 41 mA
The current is 20 mA
